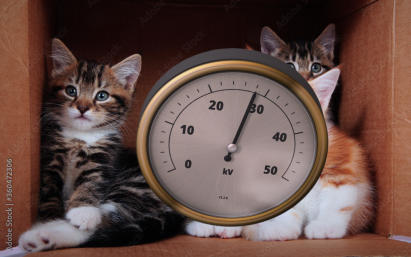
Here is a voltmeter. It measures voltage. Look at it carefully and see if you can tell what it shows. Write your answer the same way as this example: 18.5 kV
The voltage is 28 kV
